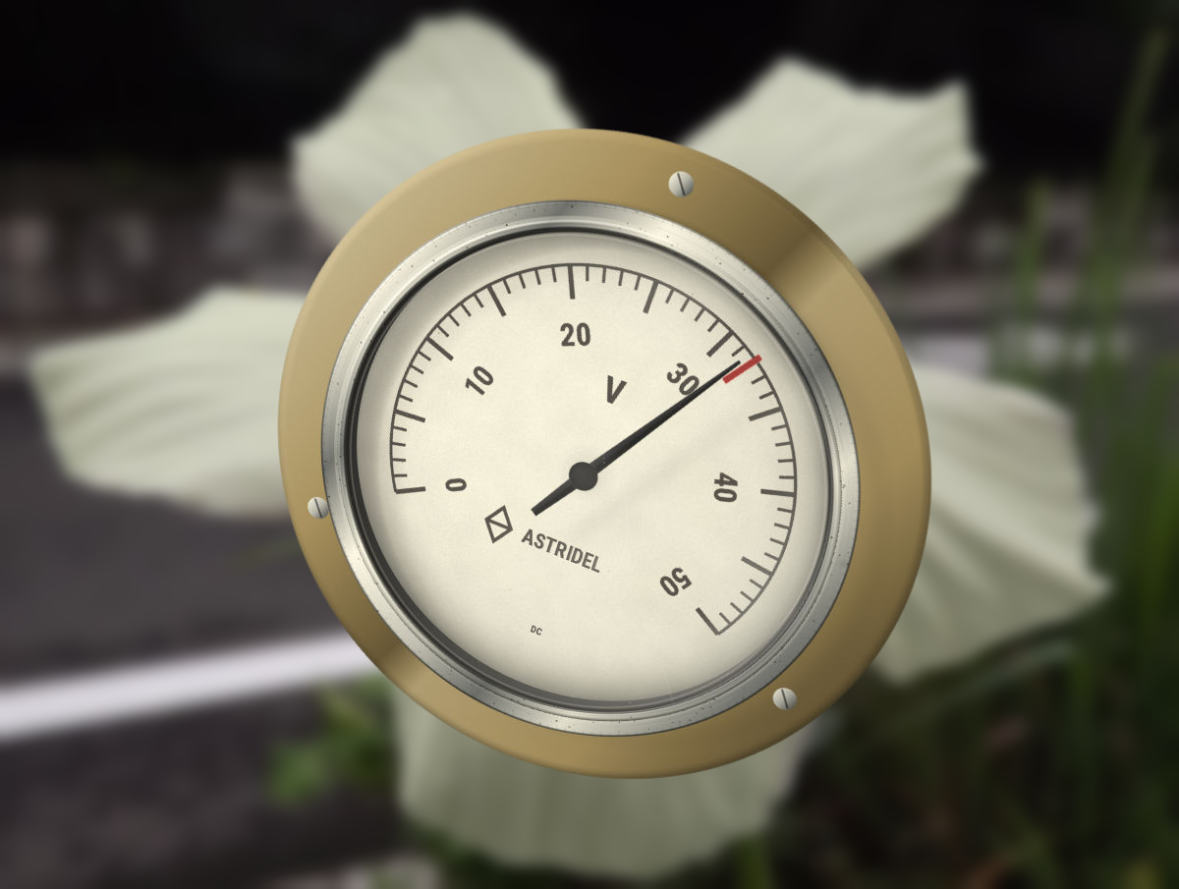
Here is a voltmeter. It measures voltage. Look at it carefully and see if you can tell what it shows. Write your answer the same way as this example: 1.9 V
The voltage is 31.5 V
